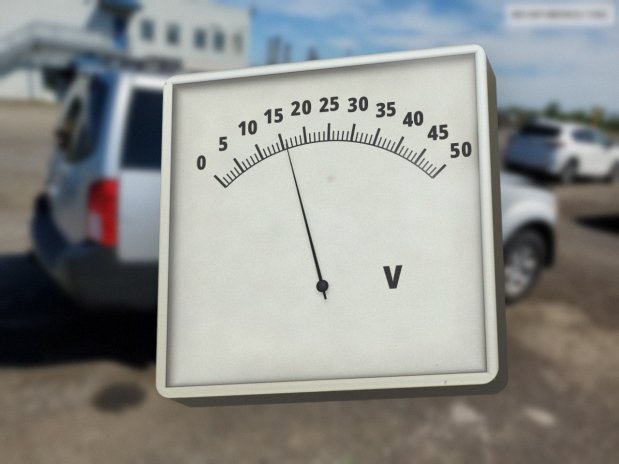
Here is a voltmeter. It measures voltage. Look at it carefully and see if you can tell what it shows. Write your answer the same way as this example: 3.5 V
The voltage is 16 V
